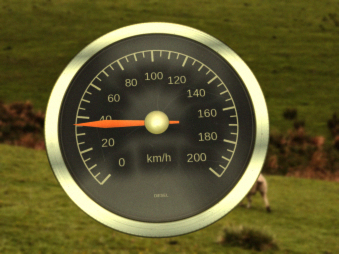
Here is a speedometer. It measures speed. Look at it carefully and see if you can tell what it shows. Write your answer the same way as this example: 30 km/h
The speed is 35 km/h
